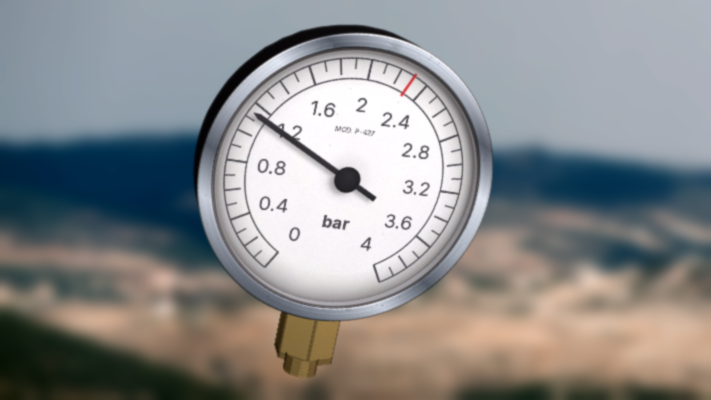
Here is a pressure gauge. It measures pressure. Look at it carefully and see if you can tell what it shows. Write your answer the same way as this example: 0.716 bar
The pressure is 1.15 bar
